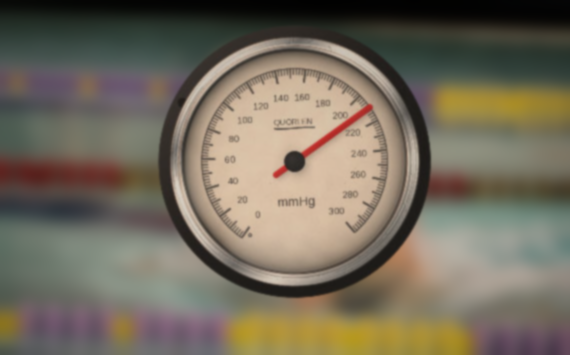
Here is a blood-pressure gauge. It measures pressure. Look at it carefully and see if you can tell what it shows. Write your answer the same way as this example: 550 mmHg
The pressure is 210 mmHg
